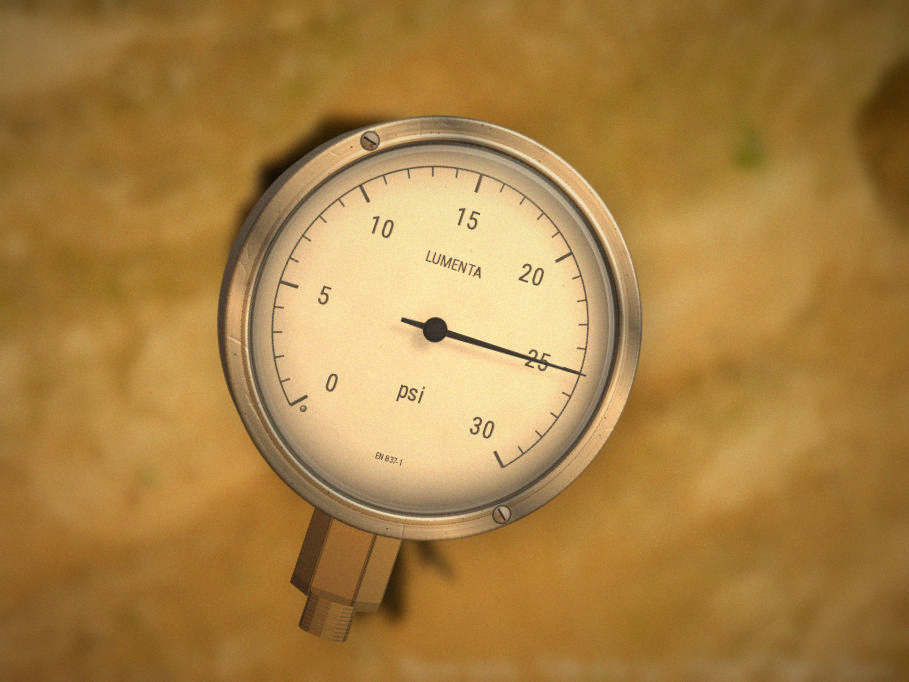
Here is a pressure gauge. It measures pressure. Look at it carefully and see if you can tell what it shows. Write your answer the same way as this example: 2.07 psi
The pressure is 25 psi
